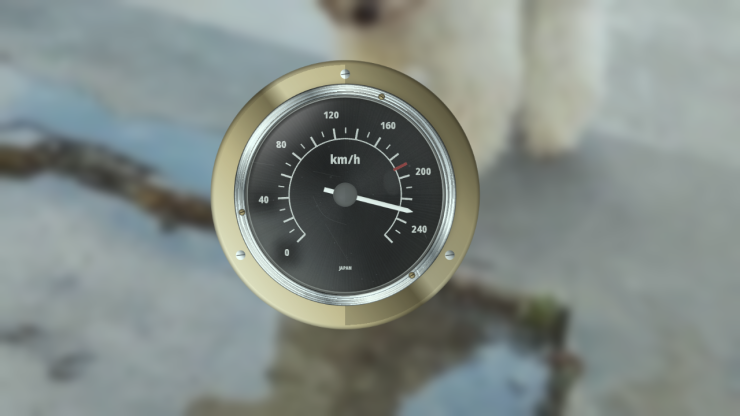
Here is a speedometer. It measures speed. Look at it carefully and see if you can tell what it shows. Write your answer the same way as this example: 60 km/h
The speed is 230 km/h
